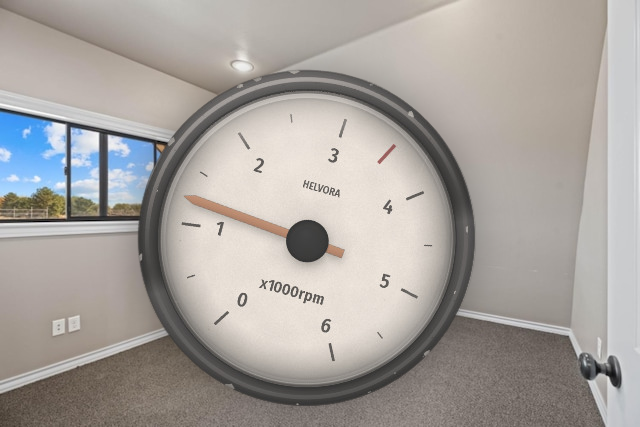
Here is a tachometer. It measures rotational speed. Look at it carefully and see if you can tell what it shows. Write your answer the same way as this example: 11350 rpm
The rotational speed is 1250 rpm
